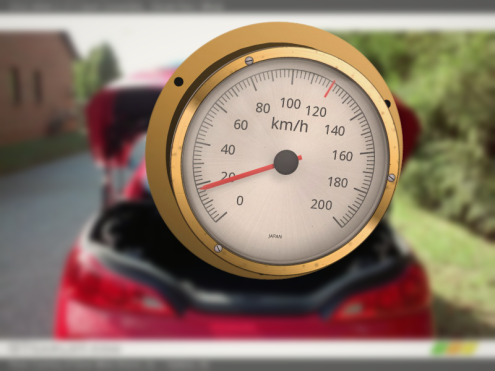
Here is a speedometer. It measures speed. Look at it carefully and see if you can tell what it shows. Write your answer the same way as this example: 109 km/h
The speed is 18 km/h
